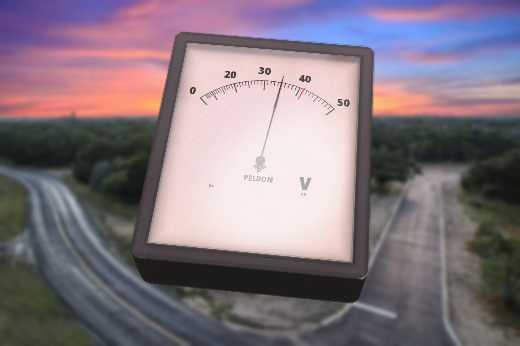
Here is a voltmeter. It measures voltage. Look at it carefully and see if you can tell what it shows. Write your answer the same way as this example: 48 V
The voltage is 35 V
